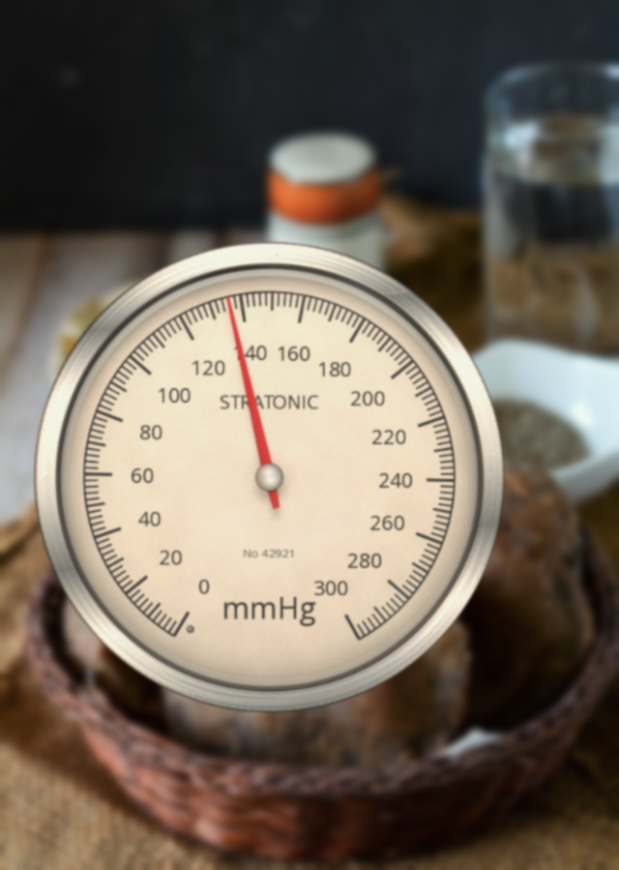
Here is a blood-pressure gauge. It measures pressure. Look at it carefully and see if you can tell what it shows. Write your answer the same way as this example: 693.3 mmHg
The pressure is 136 mmHg
